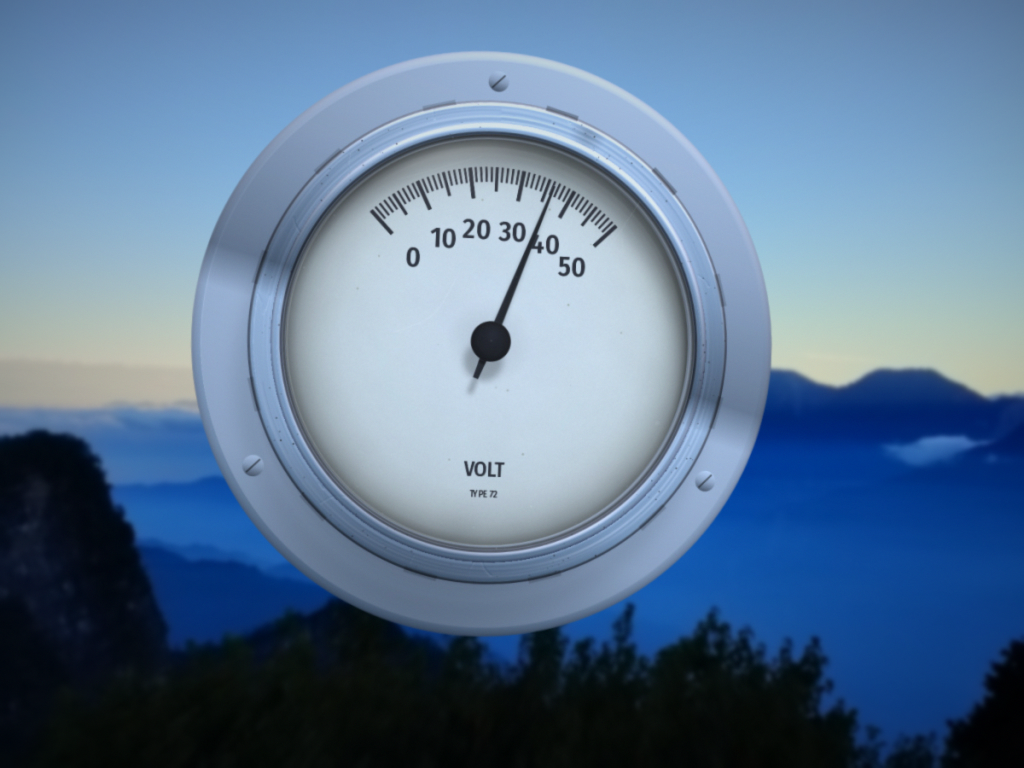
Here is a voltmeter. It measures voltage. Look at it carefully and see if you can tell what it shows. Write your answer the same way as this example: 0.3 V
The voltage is 36 V
